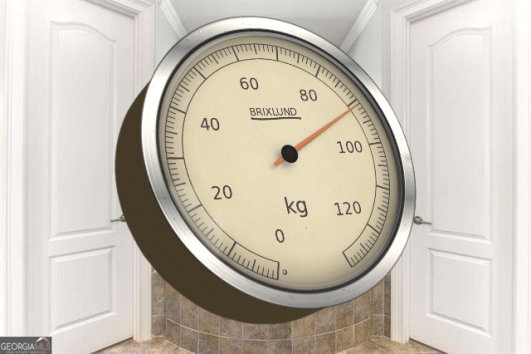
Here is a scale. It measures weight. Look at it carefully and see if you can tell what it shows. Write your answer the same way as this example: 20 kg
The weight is 91 kg
